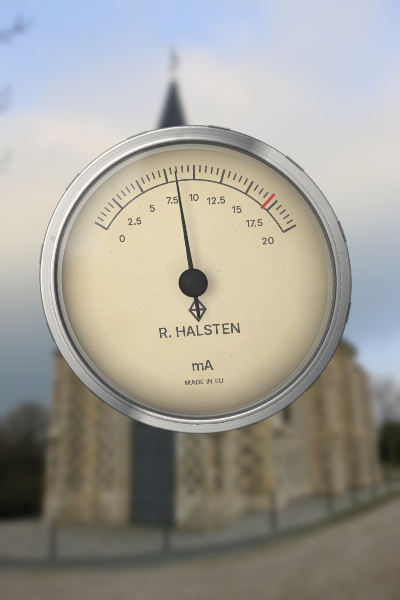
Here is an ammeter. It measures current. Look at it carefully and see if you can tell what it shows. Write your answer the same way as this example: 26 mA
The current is 8.5 mA
